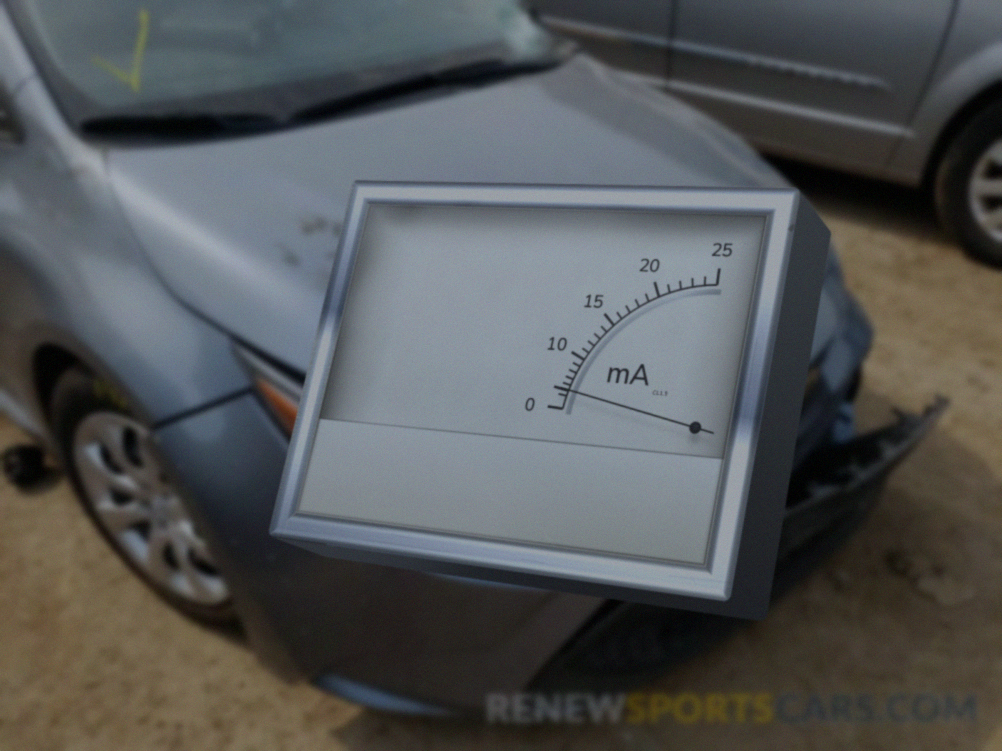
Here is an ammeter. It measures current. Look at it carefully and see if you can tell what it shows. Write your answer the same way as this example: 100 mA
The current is 5 mA
